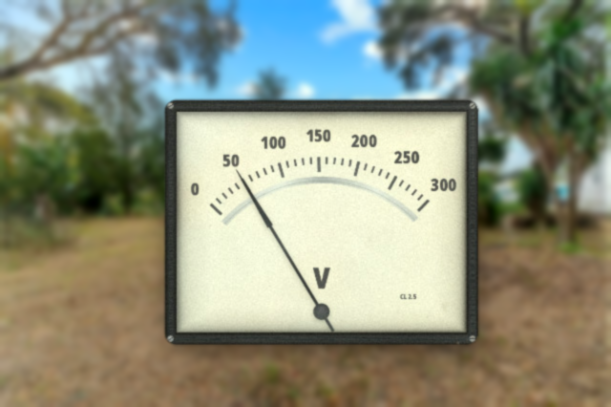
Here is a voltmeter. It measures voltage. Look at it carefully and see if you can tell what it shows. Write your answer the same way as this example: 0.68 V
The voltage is 50 V
